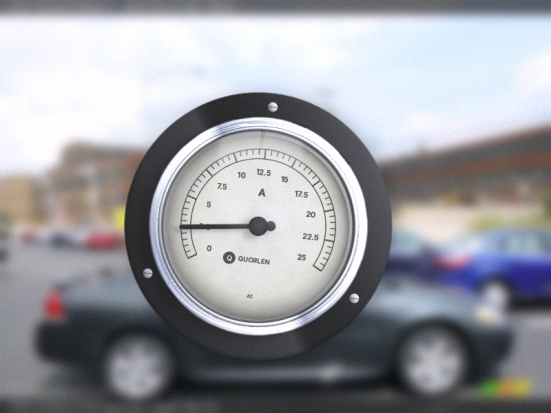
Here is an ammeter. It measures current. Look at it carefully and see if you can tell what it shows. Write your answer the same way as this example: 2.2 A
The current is 2.5 A
